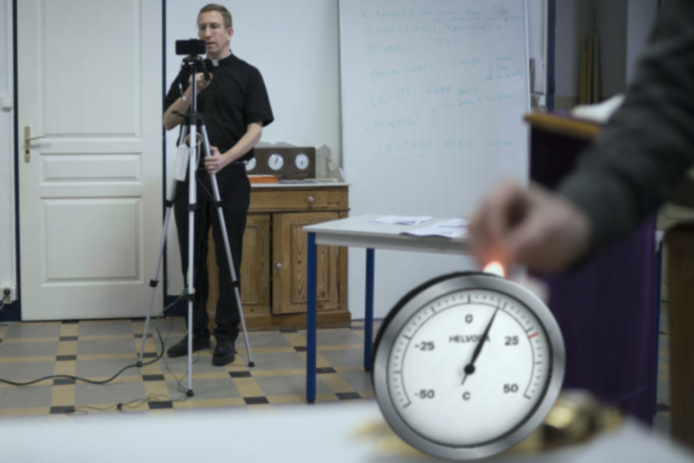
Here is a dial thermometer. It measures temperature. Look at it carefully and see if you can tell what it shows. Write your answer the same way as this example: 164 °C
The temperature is 10 °C
